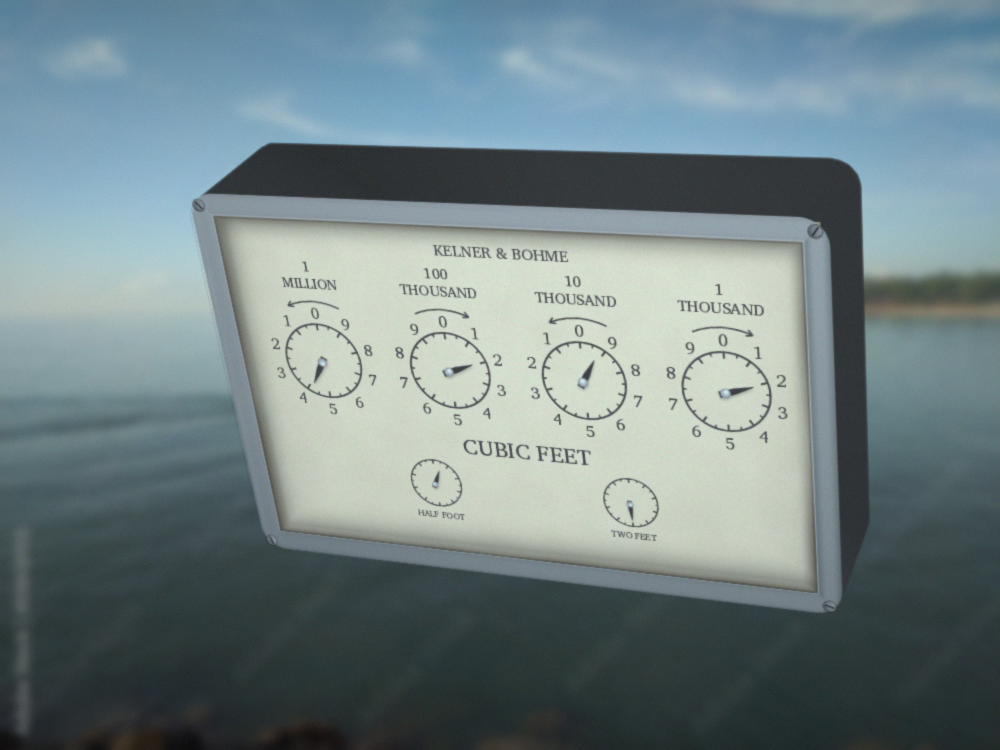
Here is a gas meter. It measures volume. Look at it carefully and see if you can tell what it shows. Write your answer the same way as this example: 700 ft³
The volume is 419200 ft³
